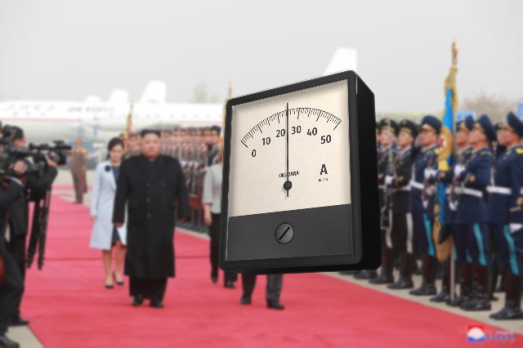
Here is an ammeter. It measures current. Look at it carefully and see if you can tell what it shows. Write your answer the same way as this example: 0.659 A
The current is 25 A
